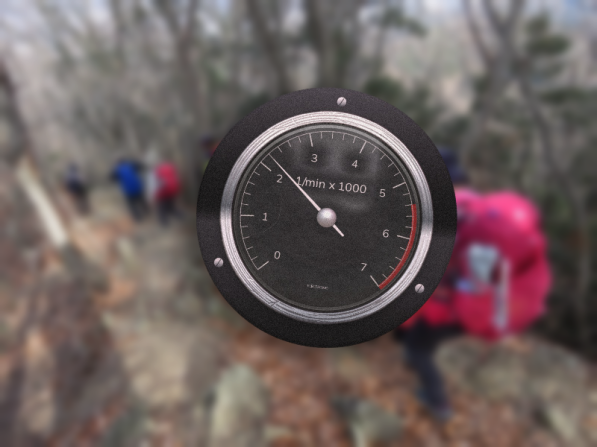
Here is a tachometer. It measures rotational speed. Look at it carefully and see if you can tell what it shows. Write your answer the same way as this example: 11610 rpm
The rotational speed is 2200 rpm
